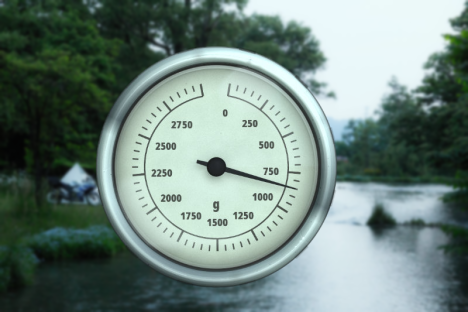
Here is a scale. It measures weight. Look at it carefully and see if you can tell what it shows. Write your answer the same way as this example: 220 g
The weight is 850 g
